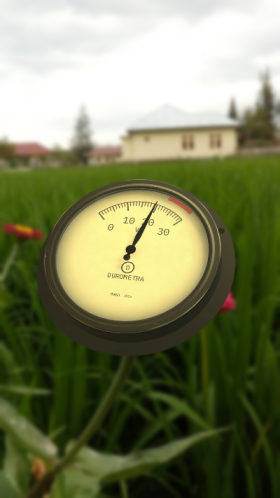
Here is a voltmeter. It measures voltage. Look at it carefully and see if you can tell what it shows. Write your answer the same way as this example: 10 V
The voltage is 20 V
